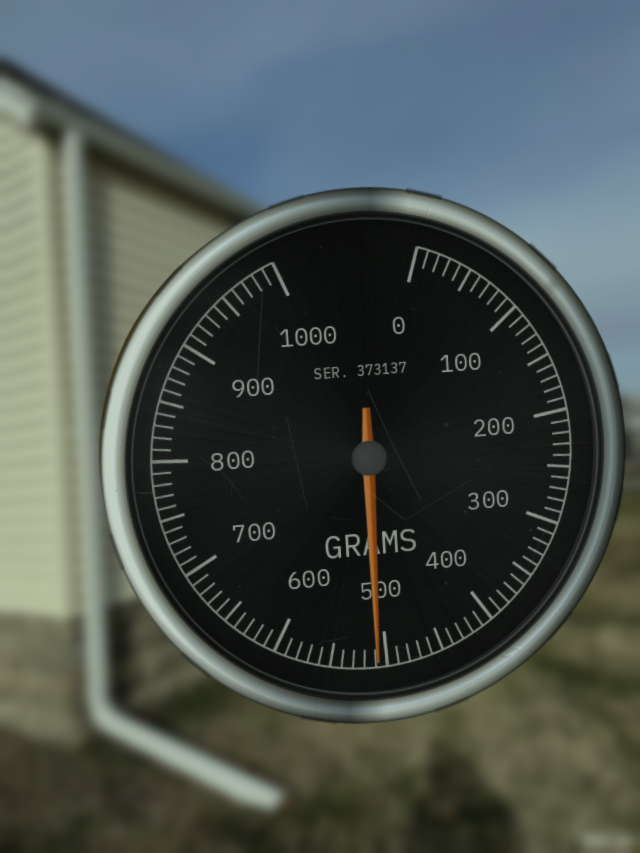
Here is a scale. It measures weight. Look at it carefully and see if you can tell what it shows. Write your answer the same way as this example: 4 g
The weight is 510 g
